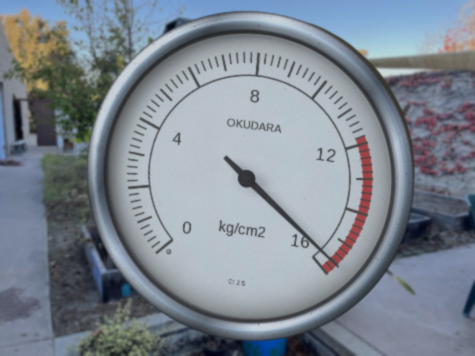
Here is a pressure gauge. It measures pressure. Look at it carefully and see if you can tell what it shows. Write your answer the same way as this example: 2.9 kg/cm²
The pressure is 15.6 kg/cm²
